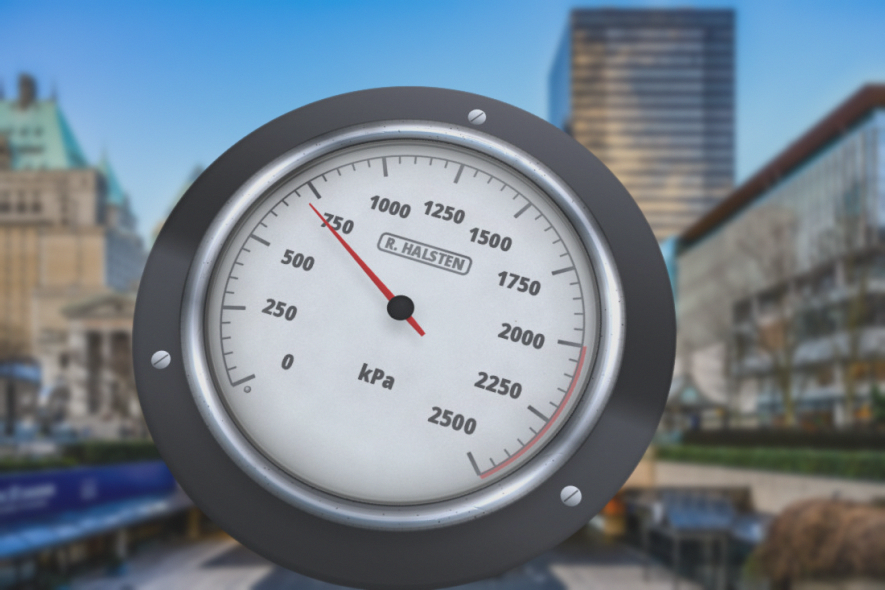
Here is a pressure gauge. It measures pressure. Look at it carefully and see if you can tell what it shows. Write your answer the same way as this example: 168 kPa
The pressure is 700 kPa
